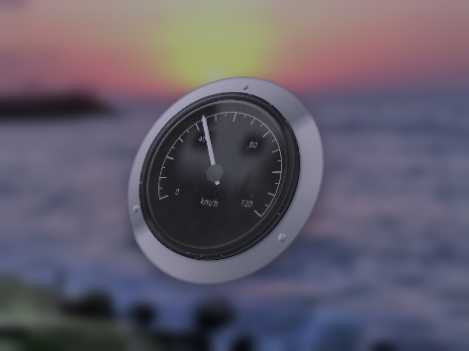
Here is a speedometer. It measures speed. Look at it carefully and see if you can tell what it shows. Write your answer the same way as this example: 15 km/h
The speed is 45 km/h
